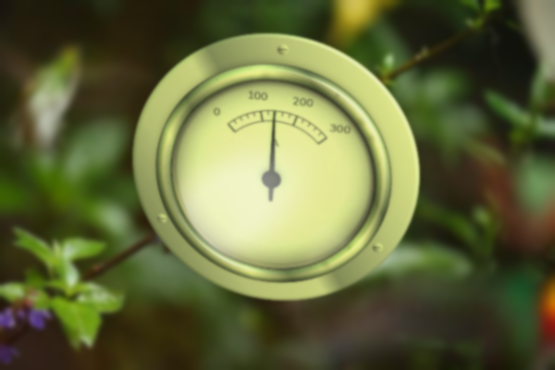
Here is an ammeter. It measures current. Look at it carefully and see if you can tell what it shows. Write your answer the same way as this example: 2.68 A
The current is 140 A
